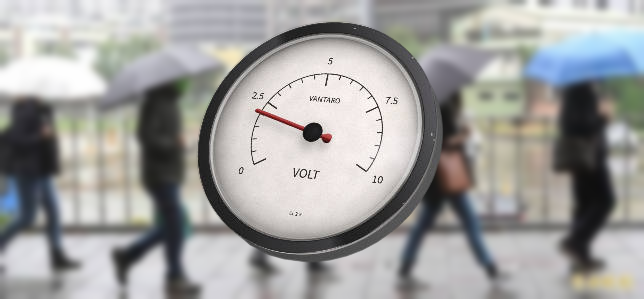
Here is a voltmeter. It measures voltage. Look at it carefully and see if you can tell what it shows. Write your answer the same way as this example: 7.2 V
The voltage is 2 V
